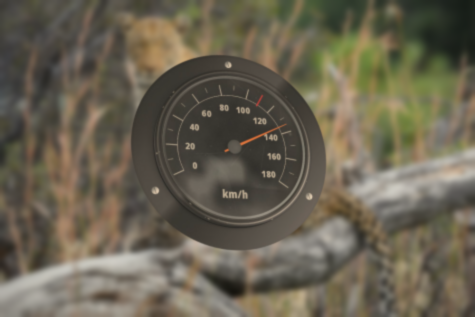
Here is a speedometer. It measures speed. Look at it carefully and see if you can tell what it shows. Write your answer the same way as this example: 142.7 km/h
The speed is 135 km/h
